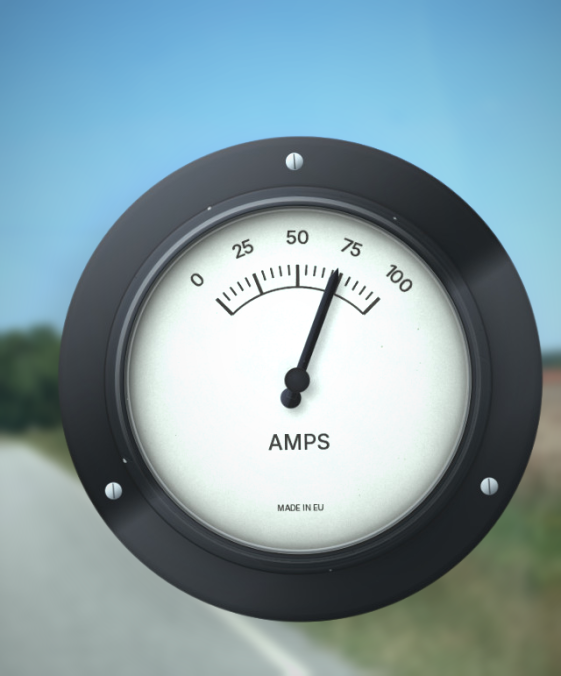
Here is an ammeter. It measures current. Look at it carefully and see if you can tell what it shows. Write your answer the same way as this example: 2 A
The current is 72.5 A
